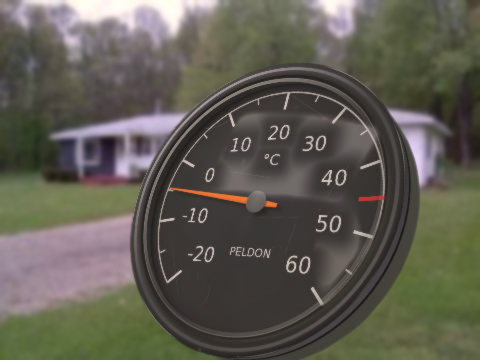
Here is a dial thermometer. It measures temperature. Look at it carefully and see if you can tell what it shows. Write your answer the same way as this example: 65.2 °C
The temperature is -5 °C
